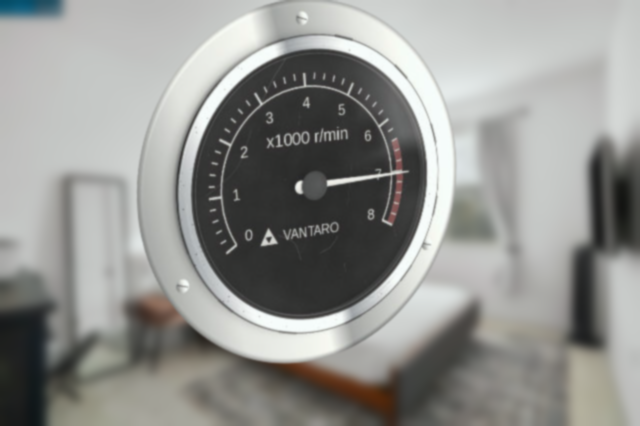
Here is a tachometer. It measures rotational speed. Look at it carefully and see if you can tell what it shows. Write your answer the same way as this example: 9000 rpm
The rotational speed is 7000 rpm
